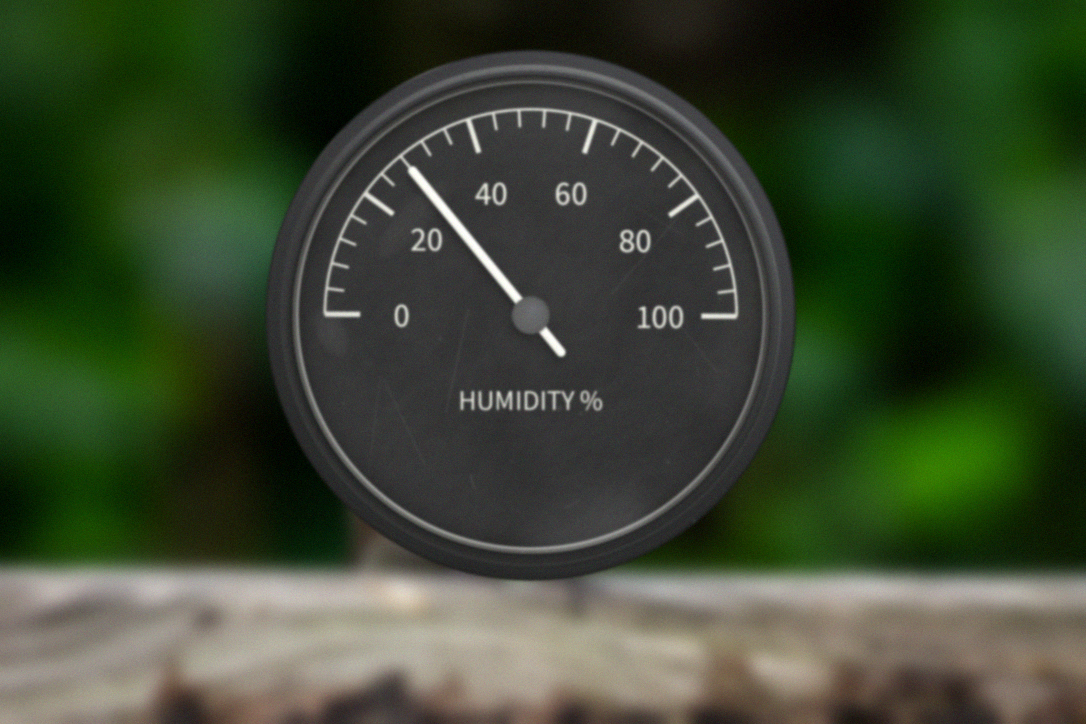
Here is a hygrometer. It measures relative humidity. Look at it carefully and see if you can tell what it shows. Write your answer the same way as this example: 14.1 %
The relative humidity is 28 %
